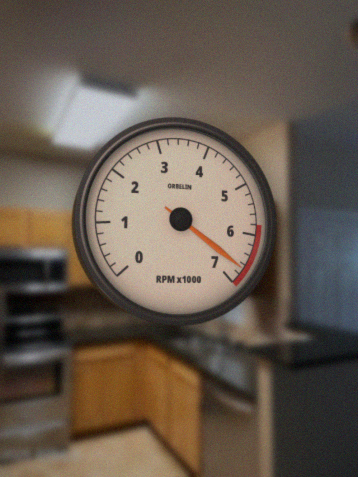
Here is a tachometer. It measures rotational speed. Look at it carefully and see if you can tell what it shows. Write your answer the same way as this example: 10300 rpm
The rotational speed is 6700 rpm
